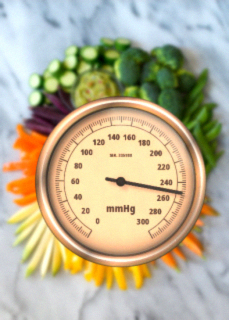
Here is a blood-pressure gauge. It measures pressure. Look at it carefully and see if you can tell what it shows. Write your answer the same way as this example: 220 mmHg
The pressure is 250 mmHg
